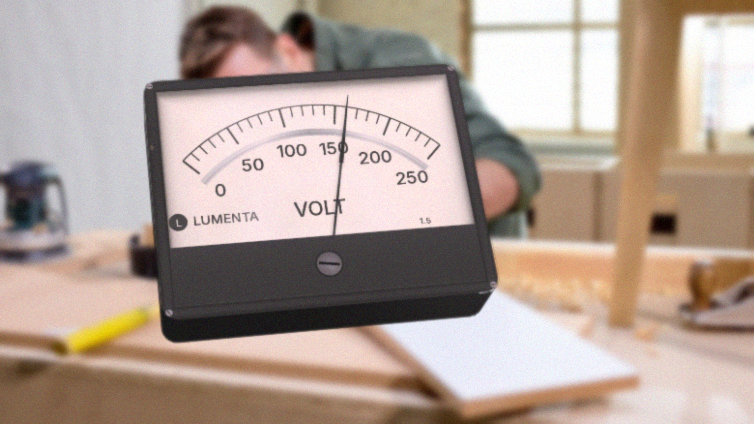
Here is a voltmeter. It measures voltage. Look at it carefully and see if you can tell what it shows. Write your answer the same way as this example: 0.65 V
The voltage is 160 V
